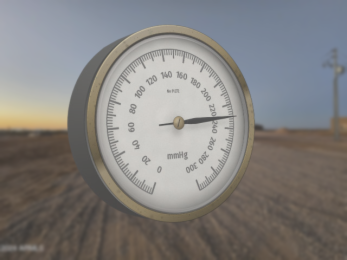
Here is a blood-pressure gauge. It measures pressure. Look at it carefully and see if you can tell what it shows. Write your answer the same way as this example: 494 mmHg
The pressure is 230 mmHg
